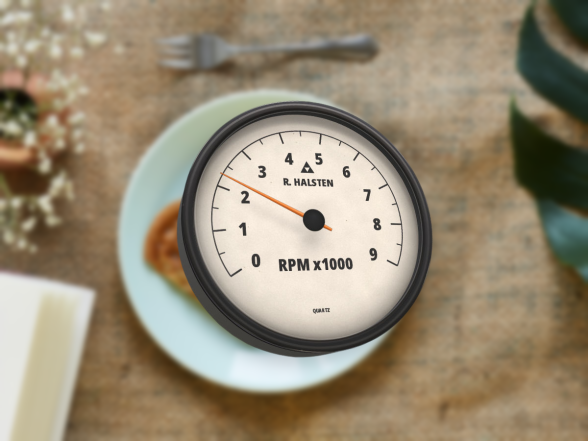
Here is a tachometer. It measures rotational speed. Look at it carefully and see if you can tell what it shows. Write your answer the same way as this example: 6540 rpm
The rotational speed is 2250 rpm
